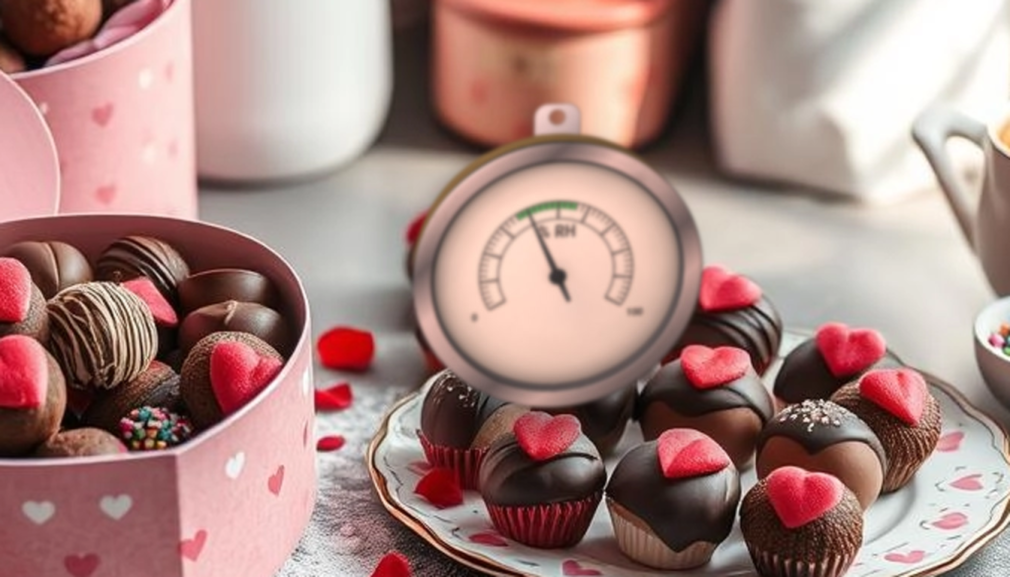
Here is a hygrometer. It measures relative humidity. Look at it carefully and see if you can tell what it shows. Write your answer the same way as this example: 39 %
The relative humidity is 40 %
